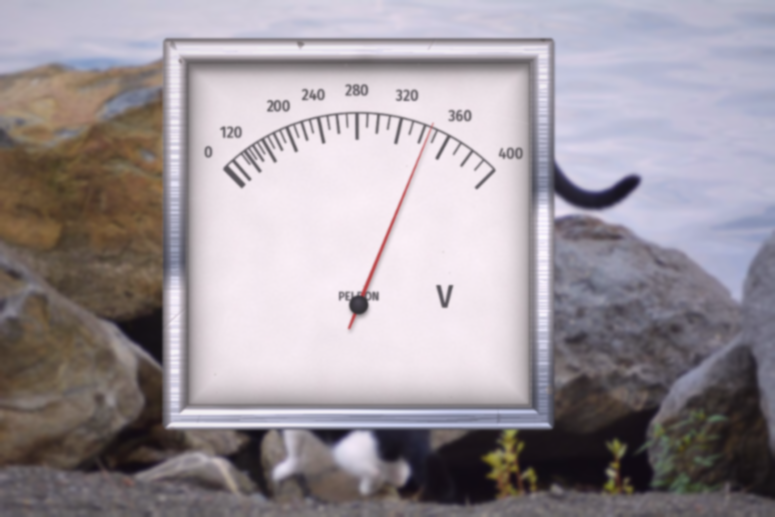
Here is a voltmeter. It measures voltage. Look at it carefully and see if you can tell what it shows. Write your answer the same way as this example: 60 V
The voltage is 345 V
